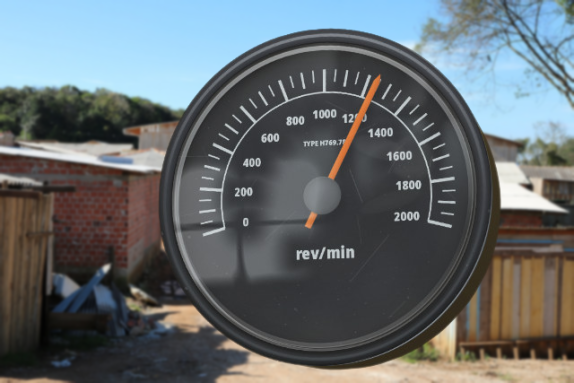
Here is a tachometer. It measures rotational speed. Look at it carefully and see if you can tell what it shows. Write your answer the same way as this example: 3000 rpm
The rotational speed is 1250 rpm
